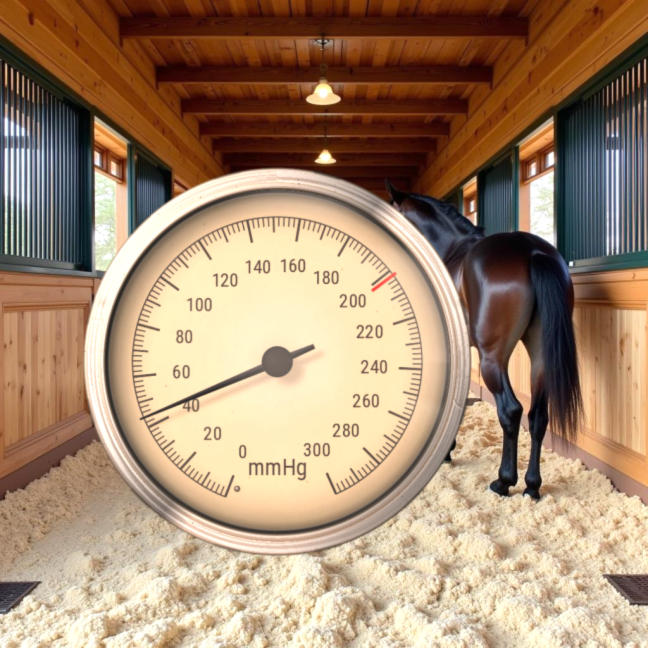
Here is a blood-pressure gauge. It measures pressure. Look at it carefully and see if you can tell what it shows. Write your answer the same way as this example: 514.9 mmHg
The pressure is 44 mmHg
